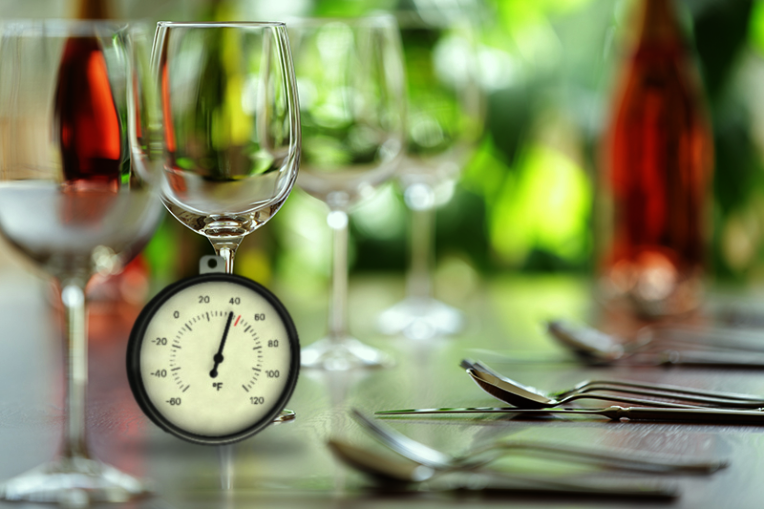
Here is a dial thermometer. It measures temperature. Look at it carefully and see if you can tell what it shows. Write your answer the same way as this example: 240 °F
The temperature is 40 °F
